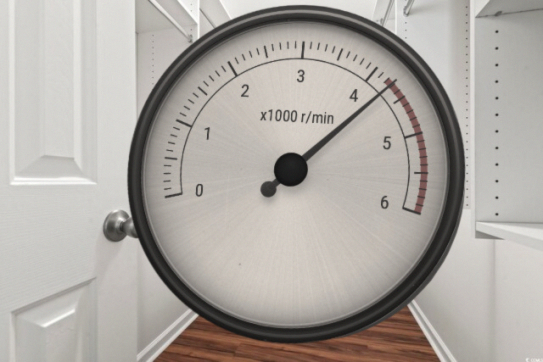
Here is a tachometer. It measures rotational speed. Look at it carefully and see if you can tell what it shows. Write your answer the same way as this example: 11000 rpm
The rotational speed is 4300 rpm
